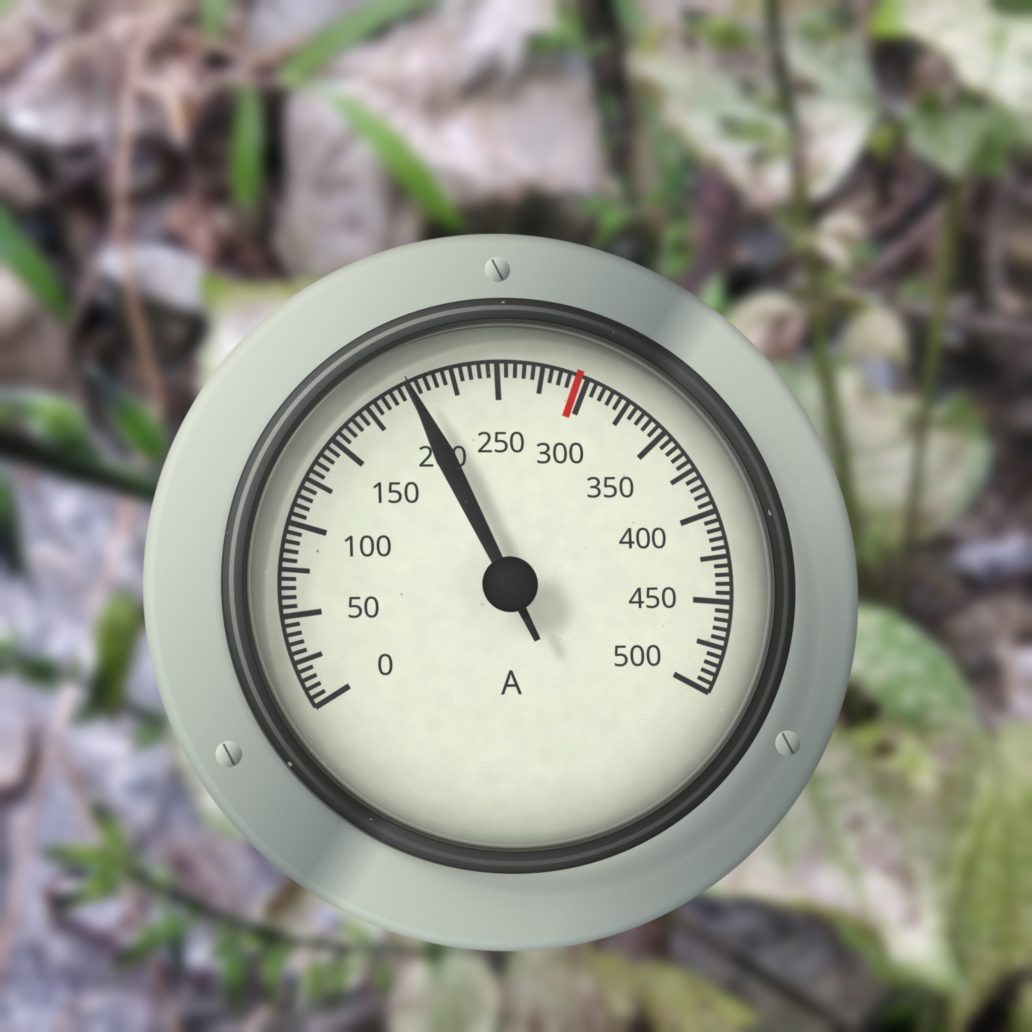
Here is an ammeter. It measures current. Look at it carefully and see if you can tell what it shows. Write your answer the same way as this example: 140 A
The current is 200 A
